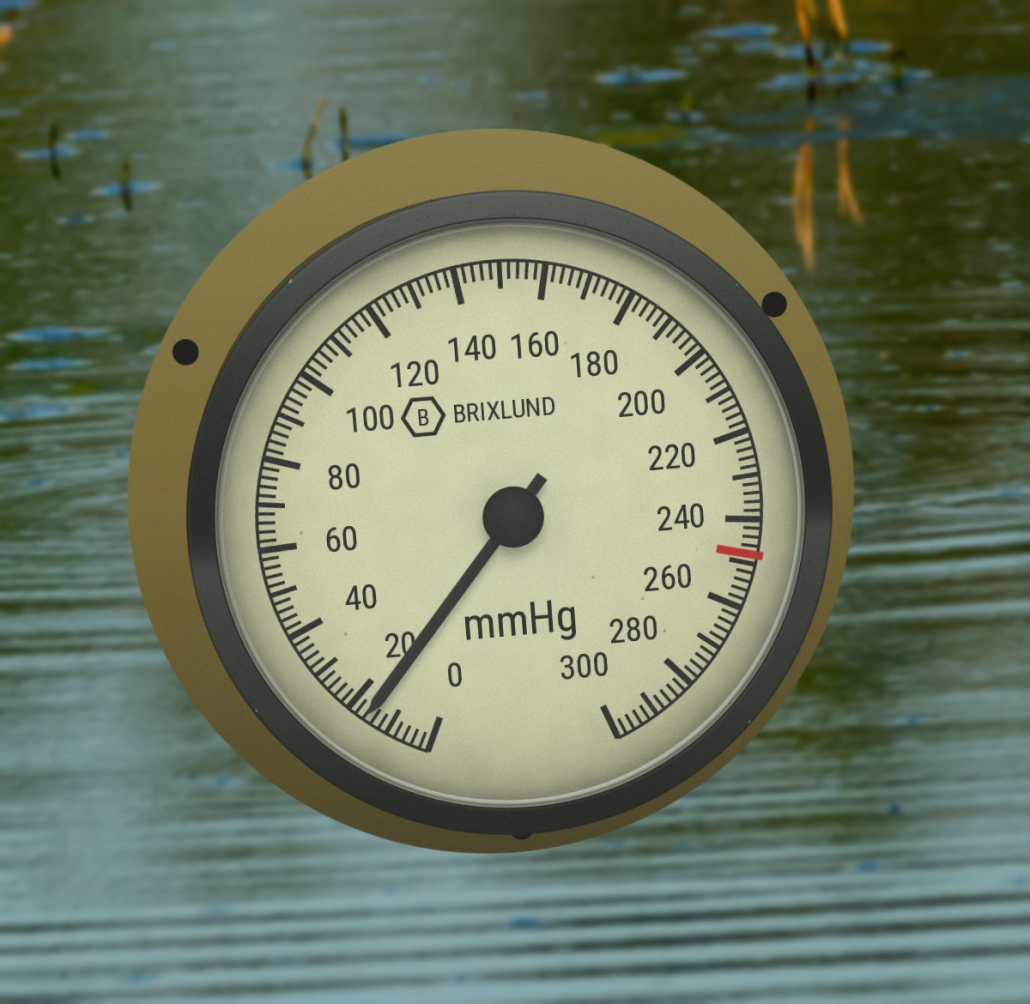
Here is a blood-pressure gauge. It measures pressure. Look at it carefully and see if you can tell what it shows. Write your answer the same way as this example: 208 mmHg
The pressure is 16 mmHg
